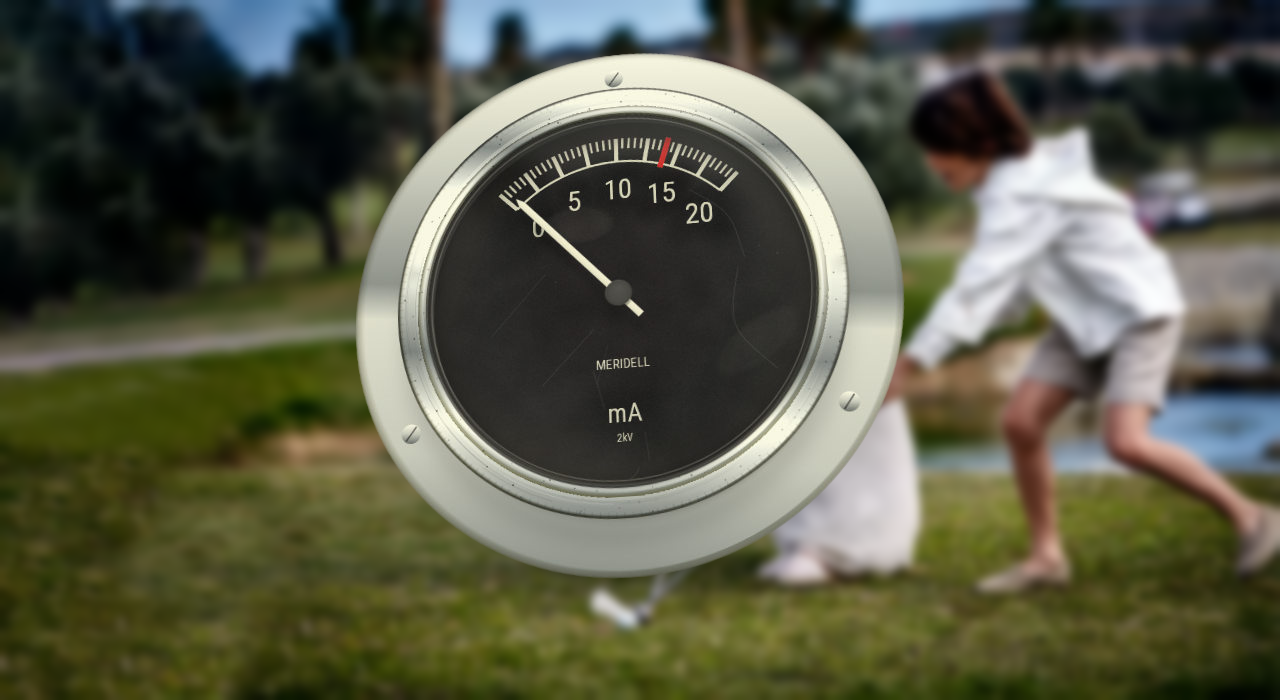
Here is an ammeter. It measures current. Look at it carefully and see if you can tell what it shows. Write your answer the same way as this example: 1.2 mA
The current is 0.5 mA
